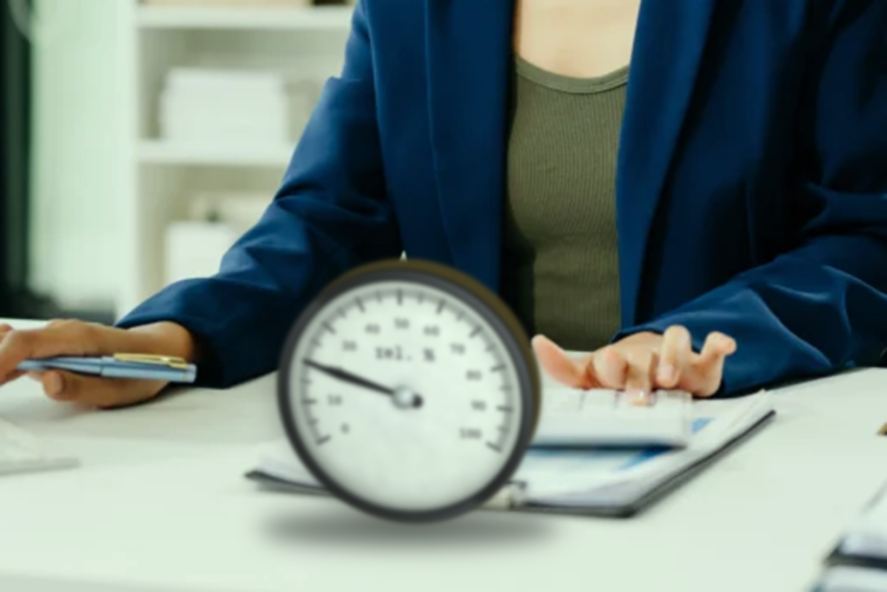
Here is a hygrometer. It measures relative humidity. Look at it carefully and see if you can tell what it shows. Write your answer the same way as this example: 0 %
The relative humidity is 20 %
